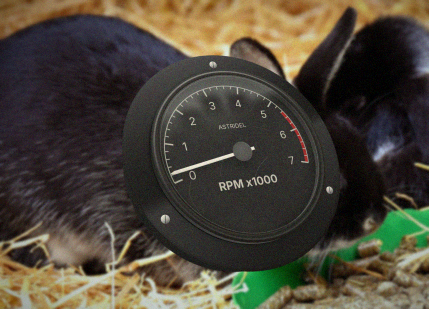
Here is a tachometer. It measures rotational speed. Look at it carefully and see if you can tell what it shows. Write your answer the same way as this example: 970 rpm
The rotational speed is 200 rpm
